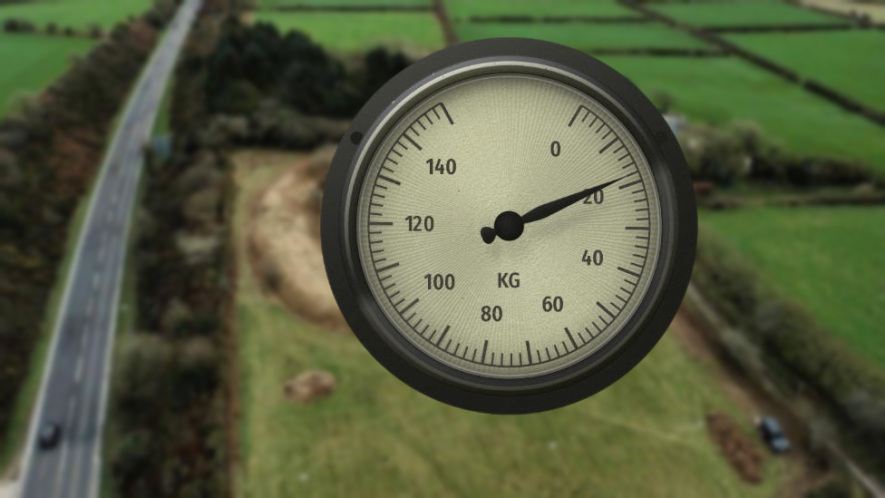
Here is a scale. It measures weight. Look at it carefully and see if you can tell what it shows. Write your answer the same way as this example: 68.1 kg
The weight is 18 kg
